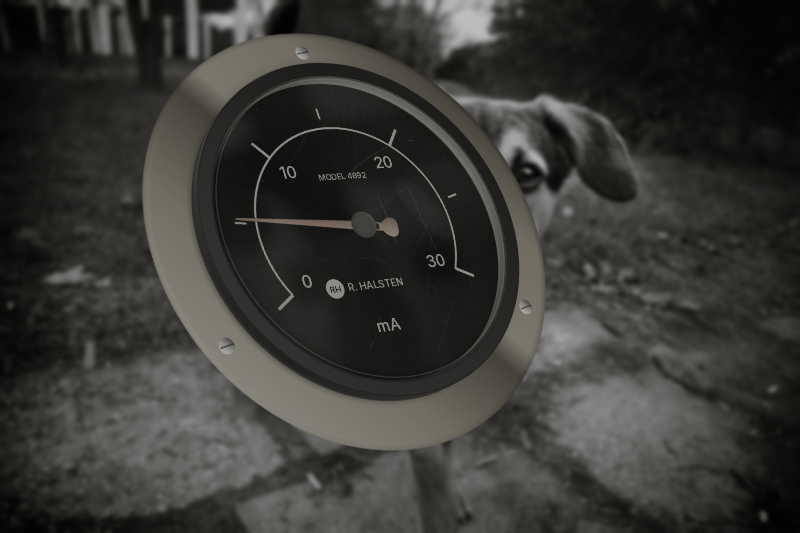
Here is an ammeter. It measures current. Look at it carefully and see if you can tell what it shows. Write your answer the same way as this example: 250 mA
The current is 5 mA
